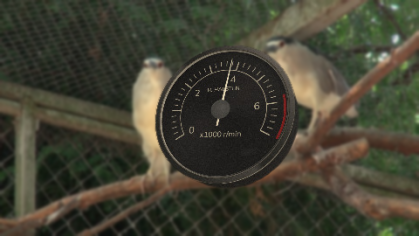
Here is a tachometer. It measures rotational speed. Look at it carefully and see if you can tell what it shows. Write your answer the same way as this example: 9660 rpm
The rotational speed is 3800 rpm
